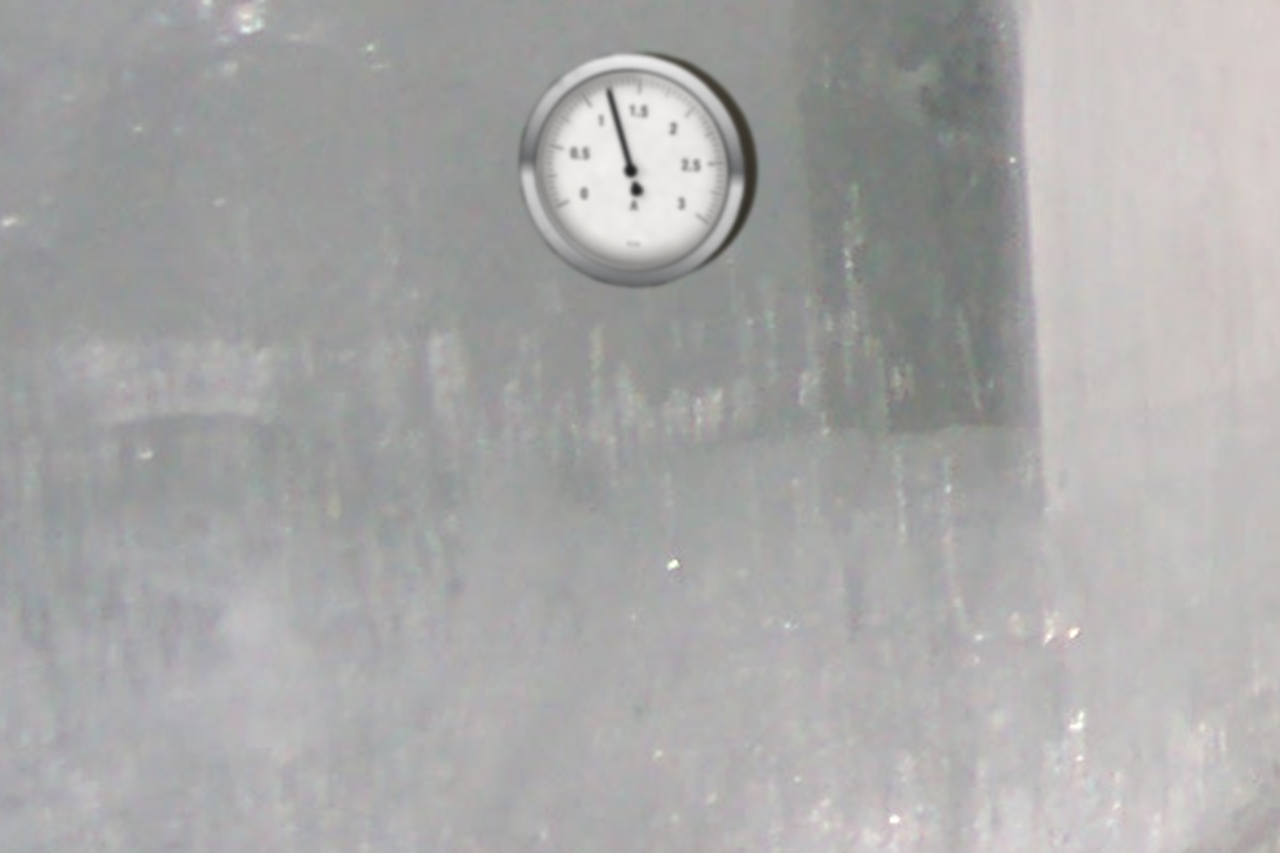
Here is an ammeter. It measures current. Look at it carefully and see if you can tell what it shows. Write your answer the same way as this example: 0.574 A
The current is 1.25 A
